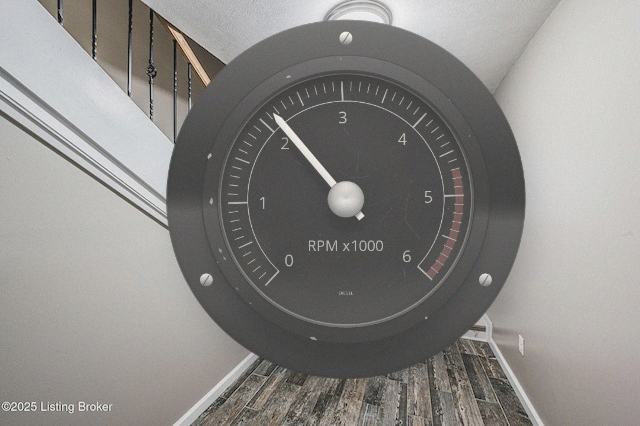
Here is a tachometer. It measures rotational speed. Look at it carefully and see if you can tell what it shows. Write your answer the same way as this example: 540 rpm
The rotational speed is 2150 rpm
